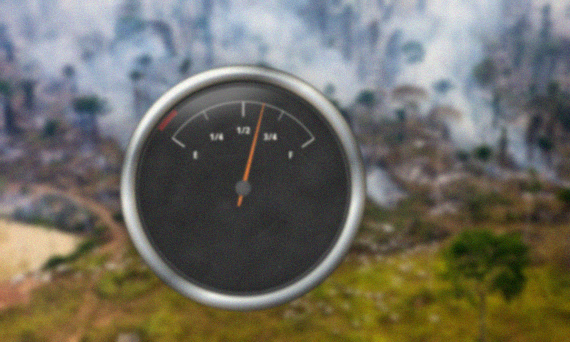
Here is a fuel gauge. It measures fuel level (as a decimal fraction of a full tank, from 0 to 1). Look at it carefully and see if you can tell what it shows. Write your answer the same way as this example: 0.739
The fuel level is 0.625
